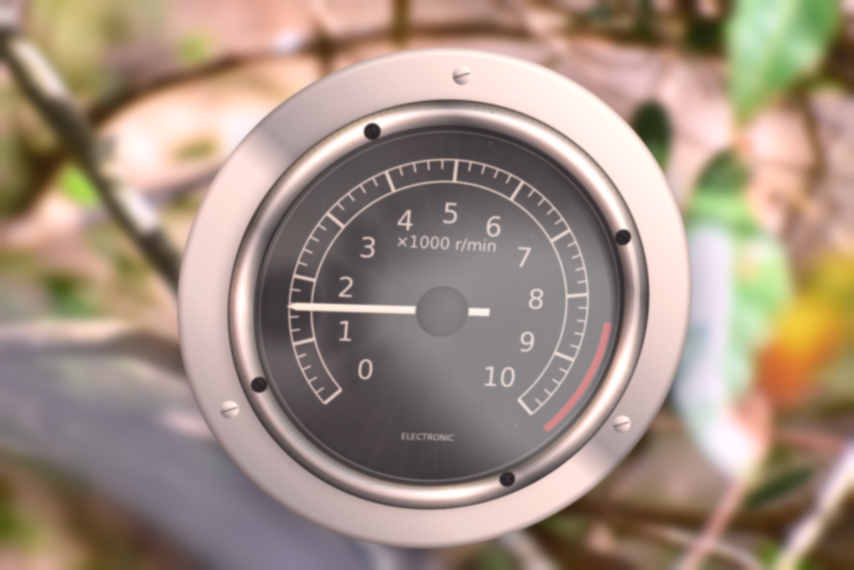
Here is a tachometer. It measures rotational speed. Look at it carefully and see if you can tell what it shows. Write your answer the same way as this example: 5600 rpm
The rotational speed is 1600 rpm
